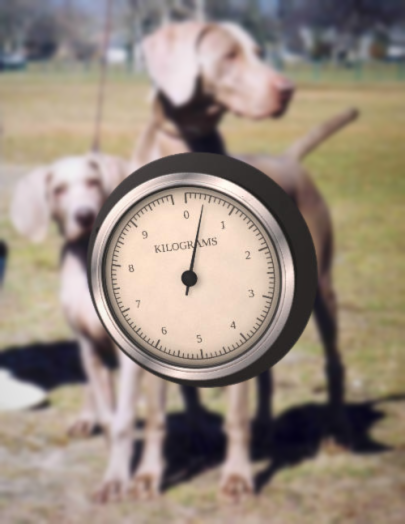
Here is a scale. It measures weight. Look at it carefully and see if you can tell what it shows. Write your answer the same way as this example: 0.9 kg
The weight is 0.4 kg
